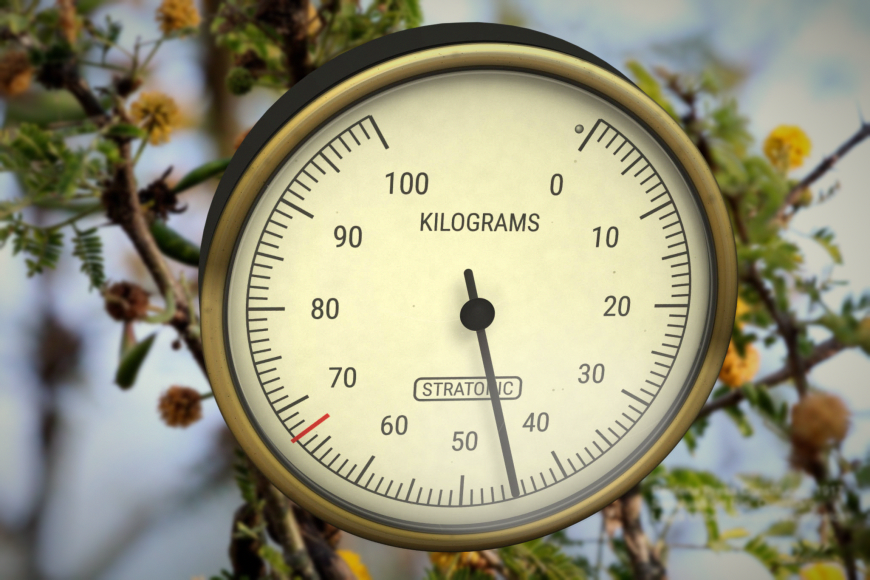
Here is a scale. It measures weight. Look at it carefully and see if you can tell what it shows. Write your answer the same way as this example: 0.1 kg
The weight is 45 kg
